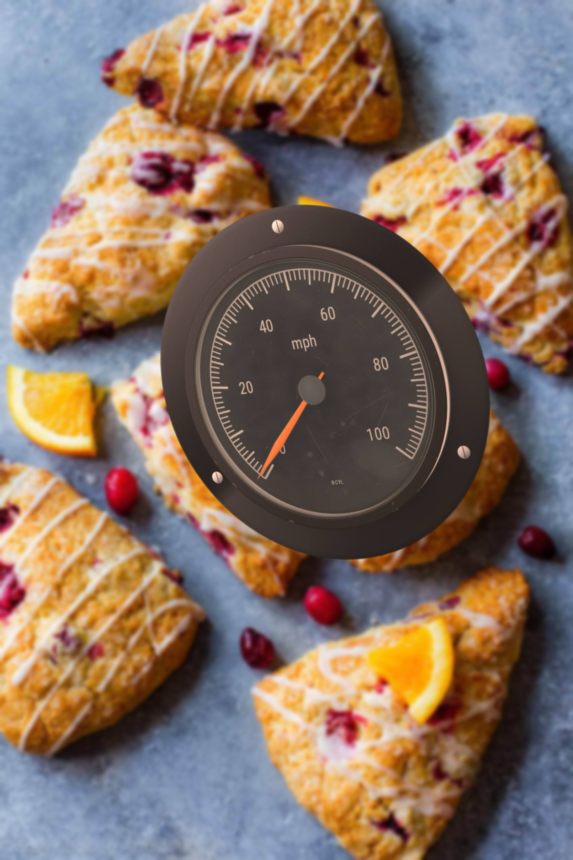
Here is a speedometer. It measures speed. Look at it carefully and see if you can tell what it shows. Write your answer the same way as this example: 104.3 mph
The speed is 1 mph
